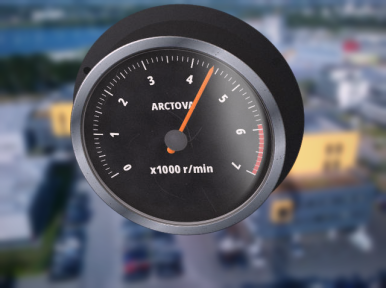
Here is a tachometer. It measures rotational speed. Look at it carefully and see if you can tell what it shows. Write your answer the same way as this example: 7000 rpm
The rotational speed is 4400 rpm
